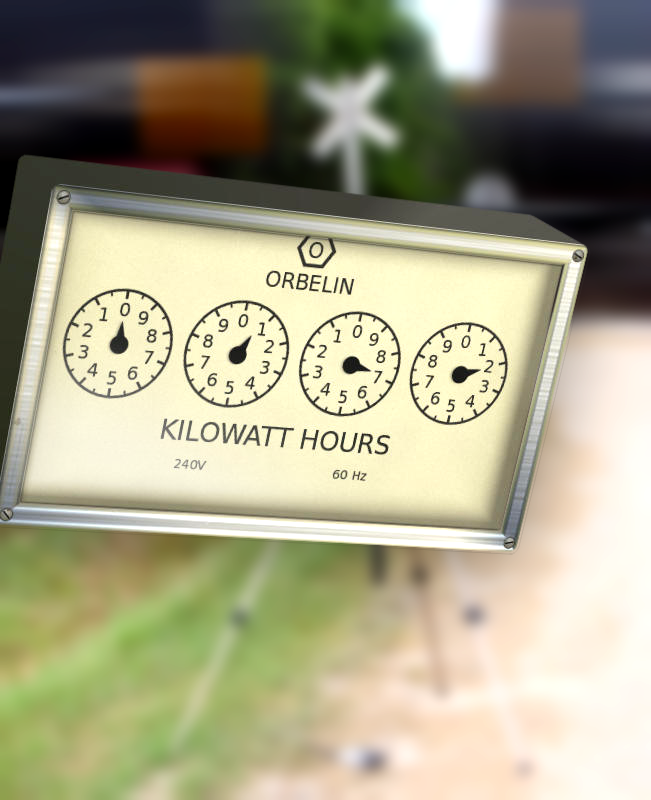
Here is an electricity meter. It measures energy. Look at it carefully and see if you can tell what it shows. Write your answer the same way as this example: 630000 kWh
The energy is 72 kWh
